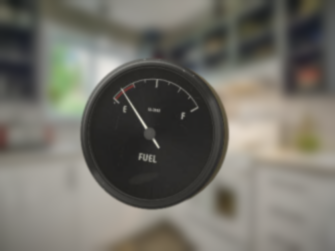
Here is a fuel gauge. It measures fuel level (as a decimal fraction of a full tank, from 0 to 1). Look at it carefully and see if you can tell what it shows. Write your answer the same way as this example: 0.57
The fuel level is 0.125
